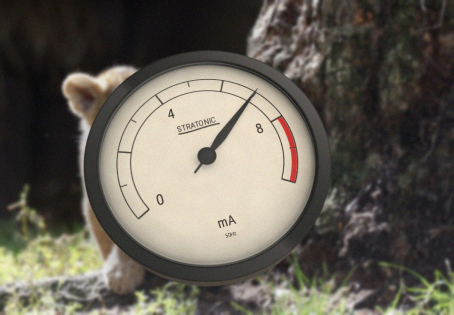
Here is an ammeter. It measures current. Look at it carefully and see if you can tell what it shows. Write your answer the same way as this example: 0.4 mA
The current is 7 mA
